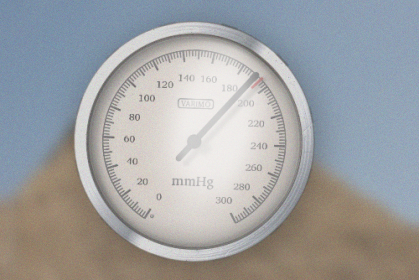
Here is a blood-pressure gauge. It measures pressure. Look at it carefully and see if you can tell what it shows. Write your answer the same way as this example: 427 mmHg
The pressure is 190 mmHg
